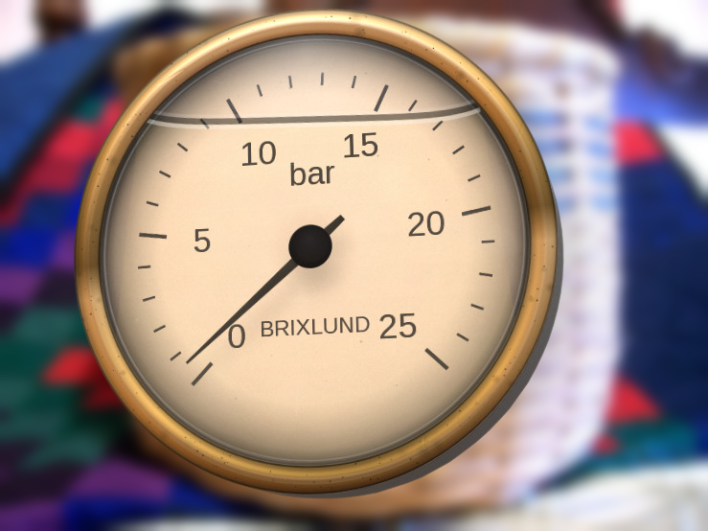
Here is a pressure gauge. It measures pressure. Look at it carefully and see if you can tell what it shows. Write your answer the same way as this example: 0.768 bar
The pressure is 0.5 bar
